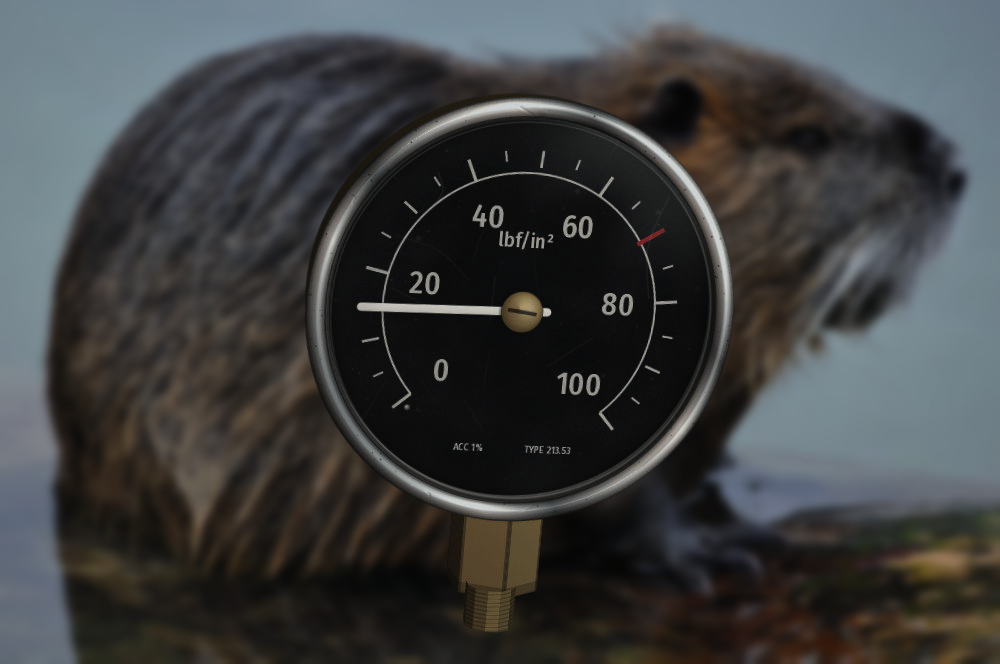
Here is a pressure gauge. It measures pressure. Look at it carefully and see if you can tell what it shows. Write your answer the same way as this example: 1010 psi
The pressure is 15 psi
